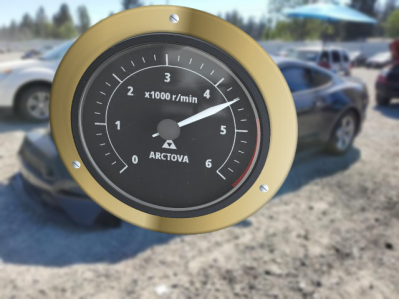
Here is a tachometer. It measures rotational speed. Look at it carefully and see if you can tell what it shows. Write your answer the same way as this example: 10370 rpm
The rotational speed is 4400 rpm
